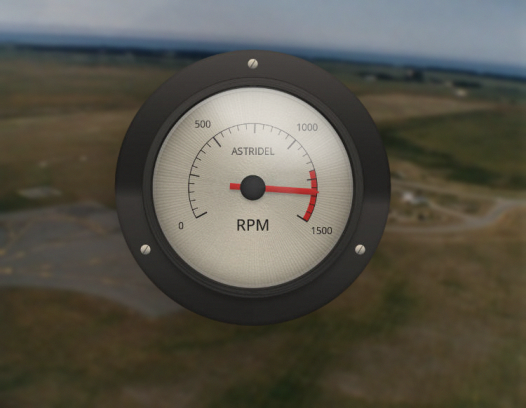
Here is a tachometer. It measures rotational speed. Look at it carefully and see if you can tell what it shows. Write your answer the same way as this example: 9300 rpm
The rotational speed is 1325 rpm
